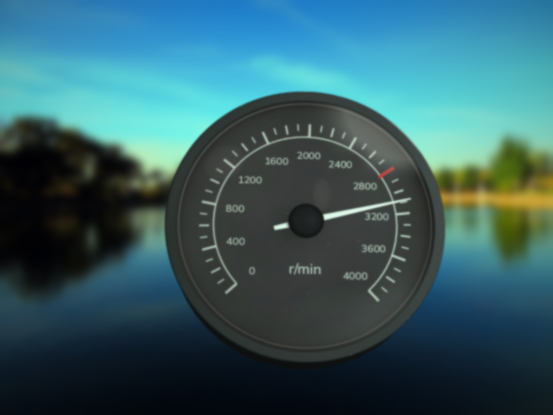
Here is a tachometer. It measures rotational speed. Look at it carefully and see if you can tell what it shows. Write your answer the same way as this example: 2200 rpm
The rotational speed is 3100 rpm
